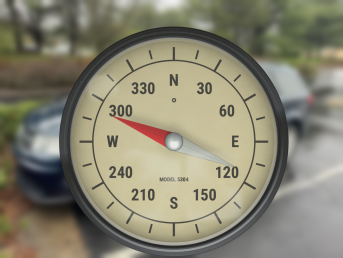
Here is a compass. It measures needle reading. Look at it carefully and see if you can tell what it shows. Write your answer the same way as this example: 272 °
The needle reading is 292.5 °
